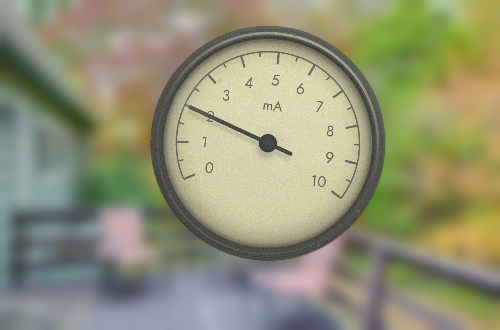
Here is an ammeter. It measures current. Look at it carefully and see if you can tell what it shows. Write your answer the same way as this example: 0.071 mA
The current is 2 mA
